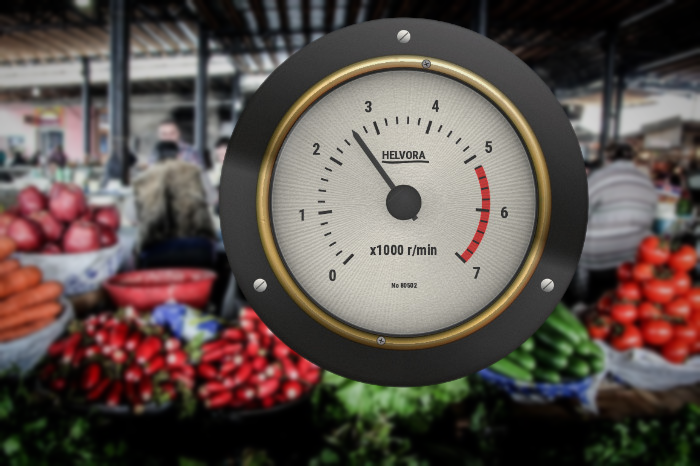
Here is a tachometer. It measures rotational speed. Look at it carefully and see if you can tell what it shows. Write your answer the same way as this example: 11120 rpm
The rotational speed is 2600 rpm
